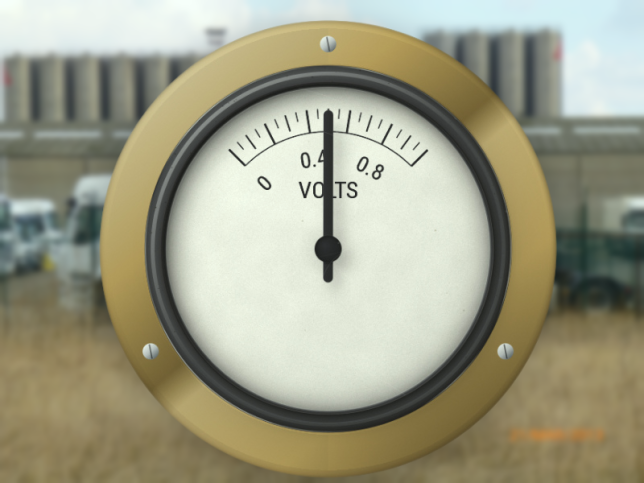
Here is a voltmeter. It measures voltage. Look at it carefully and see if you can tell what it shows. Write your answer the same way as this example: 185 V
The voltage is 0.5 V
